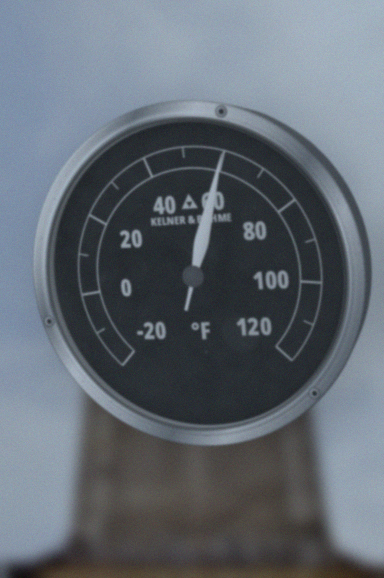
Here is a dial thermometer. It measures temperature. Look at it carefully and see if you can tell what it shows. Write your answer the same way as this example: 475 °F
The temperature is 60 °F
